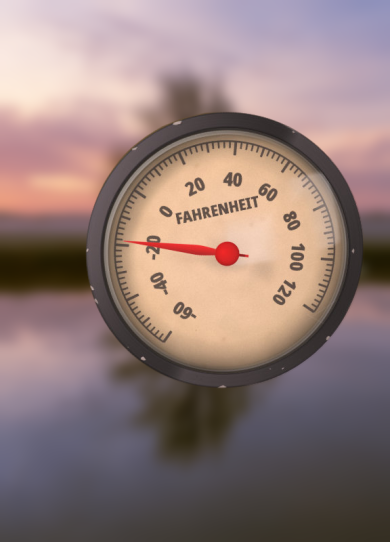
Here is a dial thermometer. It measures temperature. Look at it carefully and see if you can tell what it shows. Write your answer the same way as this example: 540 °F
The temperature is -18 °F
